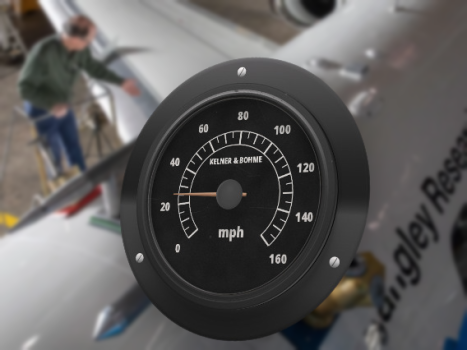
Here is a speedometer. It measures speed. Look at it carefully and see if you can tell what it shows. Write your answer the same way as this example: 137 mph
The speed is 25 mph
